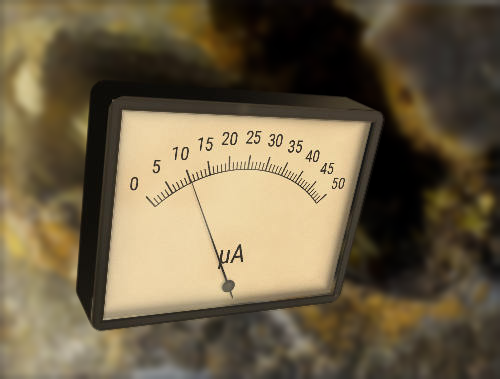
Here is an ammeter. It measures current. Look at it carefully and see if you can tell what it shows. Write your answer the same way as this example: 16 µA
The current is 10 µA
